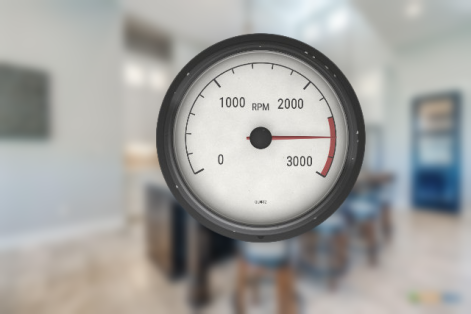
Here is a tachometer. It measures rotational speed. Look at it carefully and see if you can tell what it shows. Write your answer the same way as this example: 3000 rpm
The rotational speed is 2600 rpm
